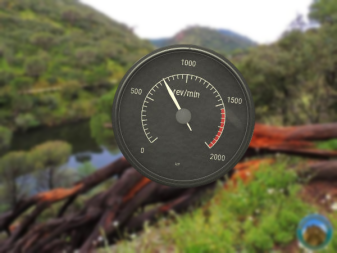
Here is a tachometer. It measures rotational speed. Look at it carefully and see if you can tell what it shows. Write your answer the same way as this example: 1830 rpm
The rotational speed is 750 rpm
